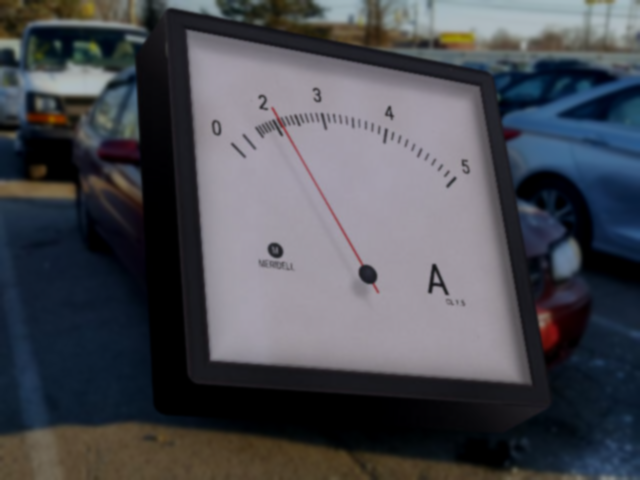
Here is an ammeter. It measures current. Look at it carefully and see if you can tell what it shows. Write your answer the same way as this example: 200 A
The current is 2 A
